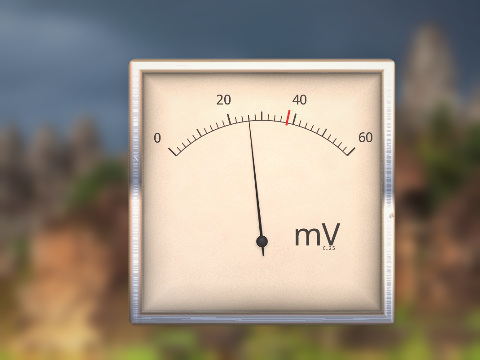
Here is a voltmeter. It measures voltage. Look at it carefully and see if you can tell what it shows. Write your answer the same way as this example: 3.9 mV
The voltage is 26 mV
